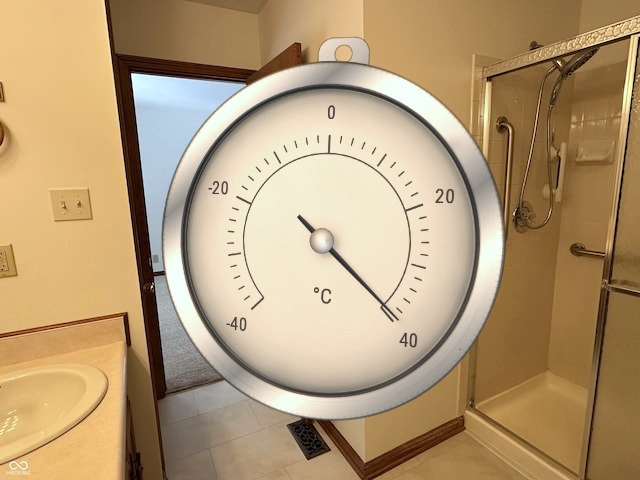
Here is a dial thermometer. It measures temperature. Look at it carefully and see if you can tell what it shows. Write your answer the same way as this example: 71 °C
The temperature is 39 °C
